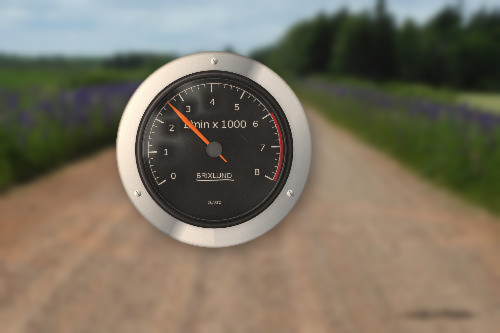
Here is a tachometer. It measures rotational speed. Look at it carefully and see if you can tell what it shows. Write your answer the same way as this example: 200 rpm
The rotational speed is 2600 rpm
